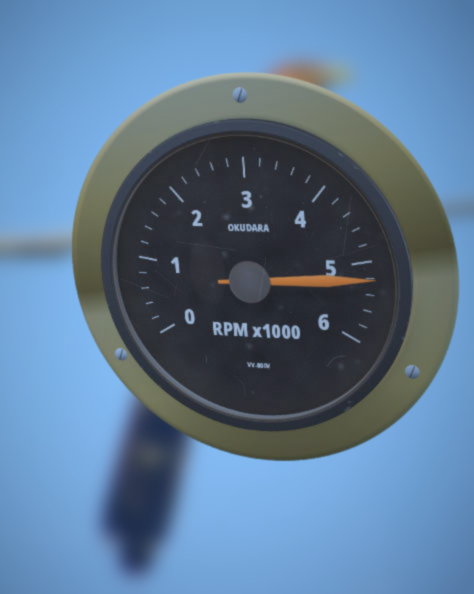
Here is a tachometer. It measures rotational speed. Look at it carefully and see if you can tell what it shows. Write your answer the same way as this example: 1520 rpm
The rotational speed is 5200 rpm
